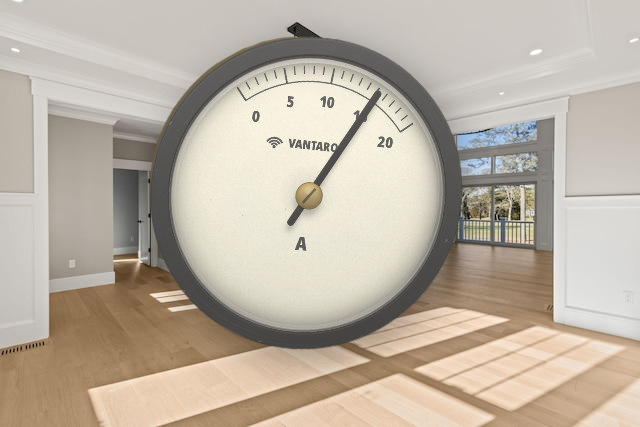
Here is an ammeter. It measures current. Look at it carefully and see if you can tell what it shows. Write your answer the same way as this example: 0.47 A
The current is 15 A
